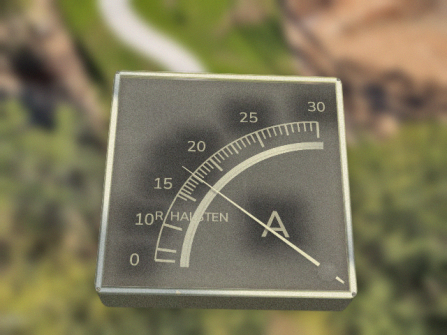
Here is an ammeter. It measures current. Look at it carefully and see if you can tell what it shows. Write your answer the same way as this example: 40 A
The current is 17.5 A
